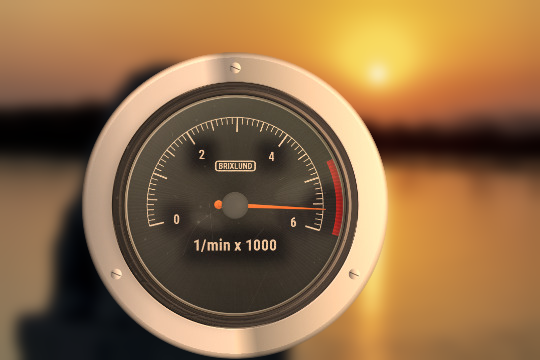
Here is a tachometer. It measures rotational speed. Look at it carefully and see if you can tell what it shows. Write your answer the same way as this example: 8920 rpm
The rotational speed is 5600 rpm
